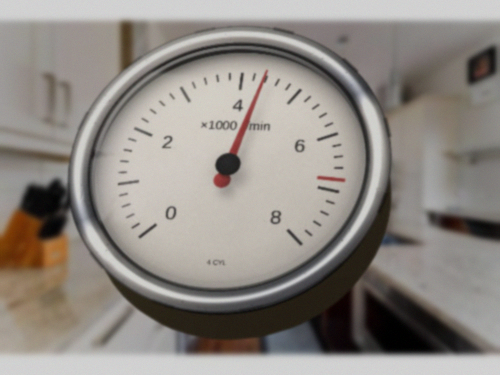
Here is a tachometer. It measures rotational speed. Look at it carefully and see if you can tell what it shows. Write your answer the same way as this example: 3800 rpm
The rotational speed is 4400 rpm
